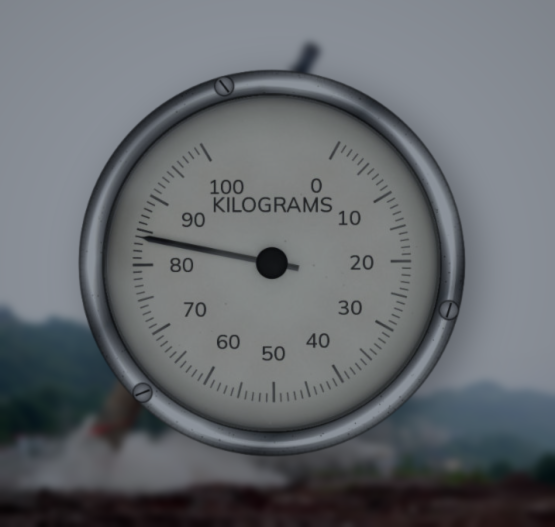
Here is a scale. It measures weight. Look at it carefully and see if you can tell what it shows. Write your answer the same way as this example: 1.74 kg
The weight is 84 kg
